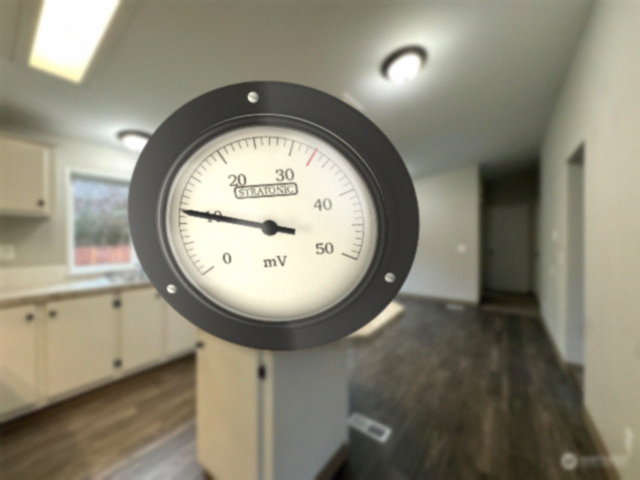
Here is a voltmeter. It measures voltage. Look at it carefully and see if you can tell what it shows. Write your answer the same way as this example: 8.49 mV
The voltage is 10 mV
